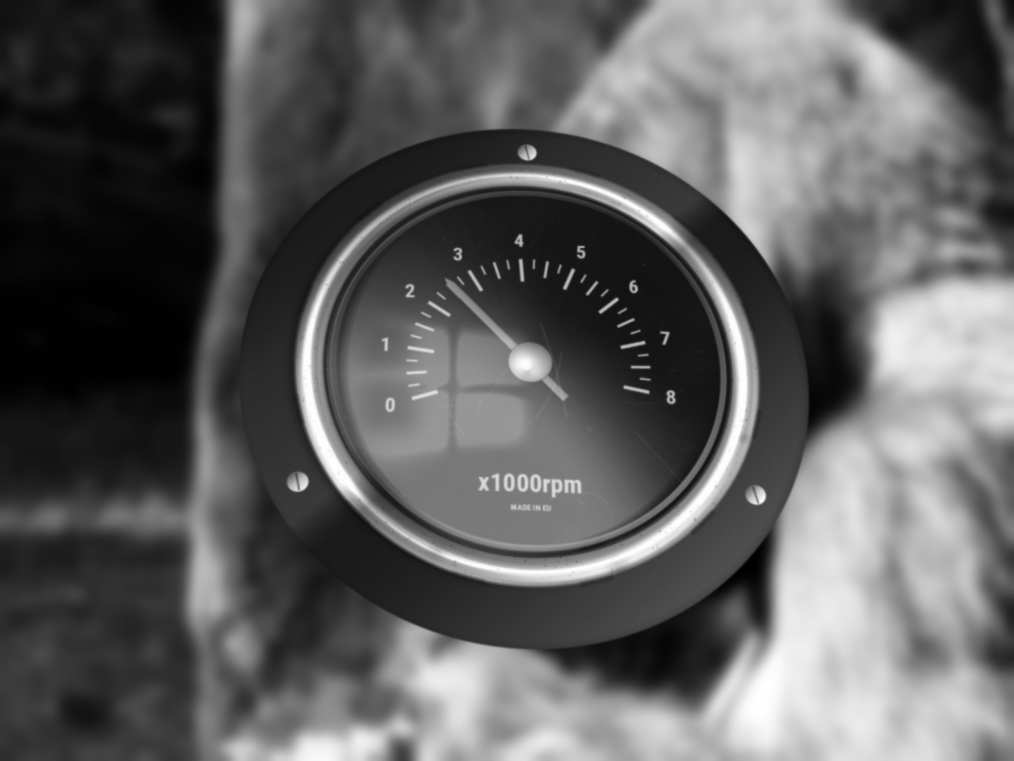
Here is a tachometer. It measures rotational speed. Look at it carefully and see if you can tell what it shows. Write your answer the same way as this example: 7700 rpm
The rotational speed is 2500 rpm
